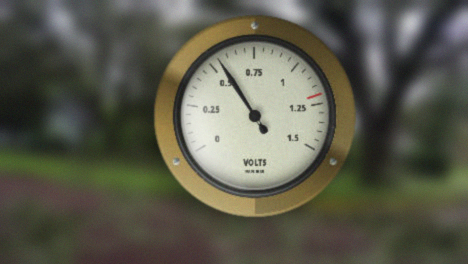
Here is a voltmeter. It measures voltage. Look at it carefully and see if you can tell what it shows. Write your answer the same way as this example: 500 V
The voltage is 0.55 V
